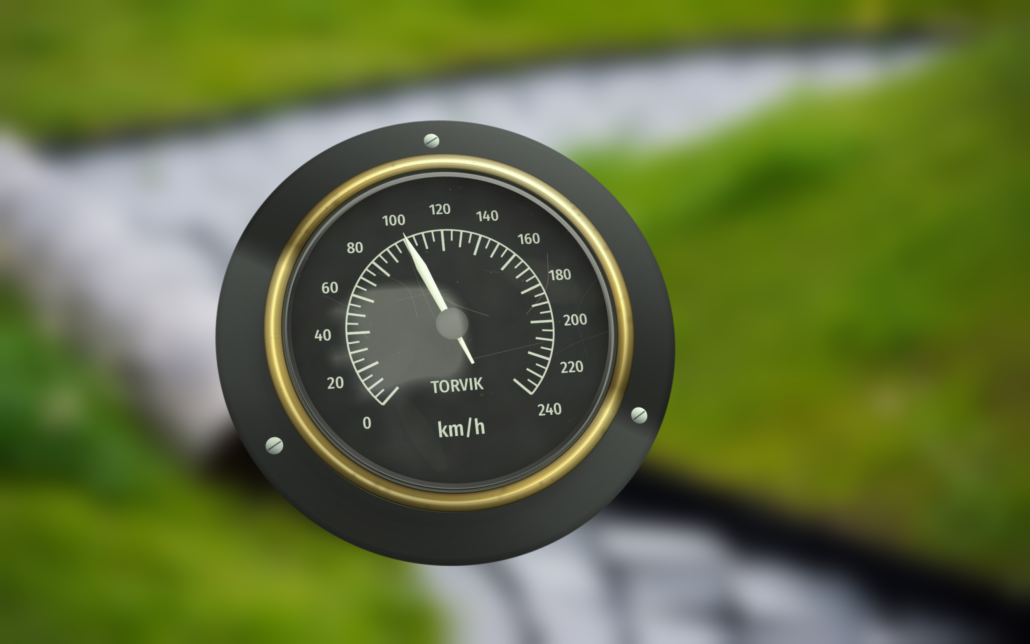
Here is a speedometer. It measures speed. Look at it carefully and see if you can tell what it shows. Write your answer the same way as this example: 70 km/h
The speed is 100 km/h
